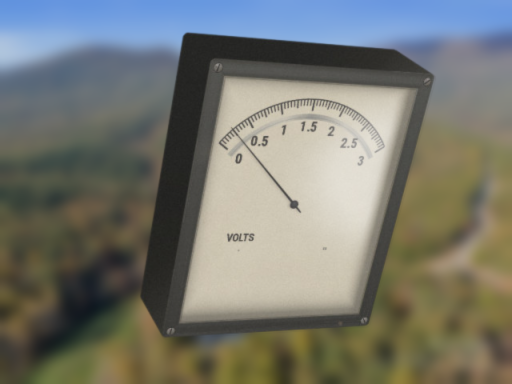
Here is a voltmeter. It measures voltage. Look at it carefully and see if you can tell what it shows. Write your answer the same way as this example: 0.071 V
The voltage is 0.25 V
